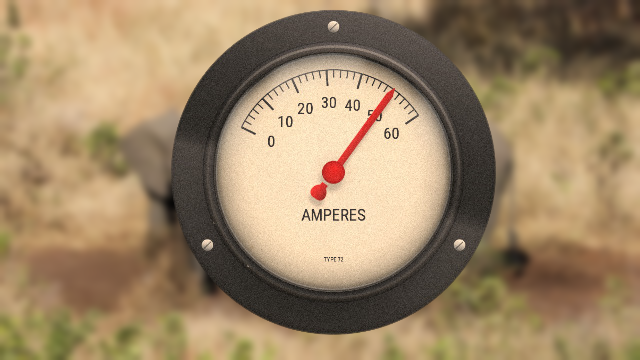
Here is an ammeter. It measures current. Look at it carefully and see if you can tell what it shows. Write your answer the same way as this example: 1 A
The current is 50 A
